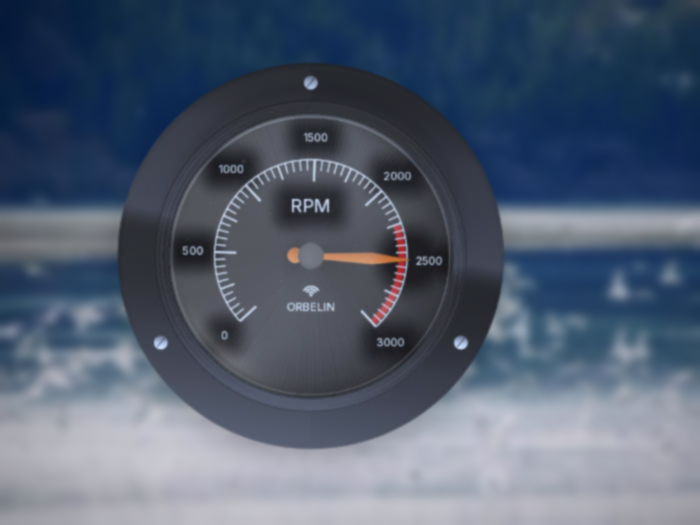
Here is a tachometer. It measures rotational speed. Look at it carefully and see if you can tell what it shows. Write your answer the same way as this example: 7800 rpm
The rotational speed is 2500 rpm
